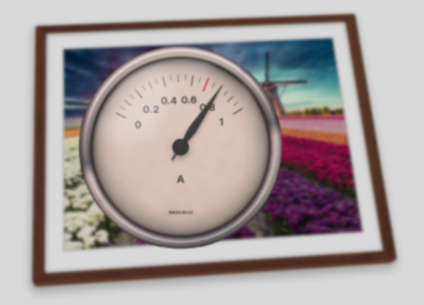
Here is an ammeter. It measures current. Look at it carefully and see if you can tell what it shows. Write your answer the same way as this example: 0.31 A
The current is 0.8 A
